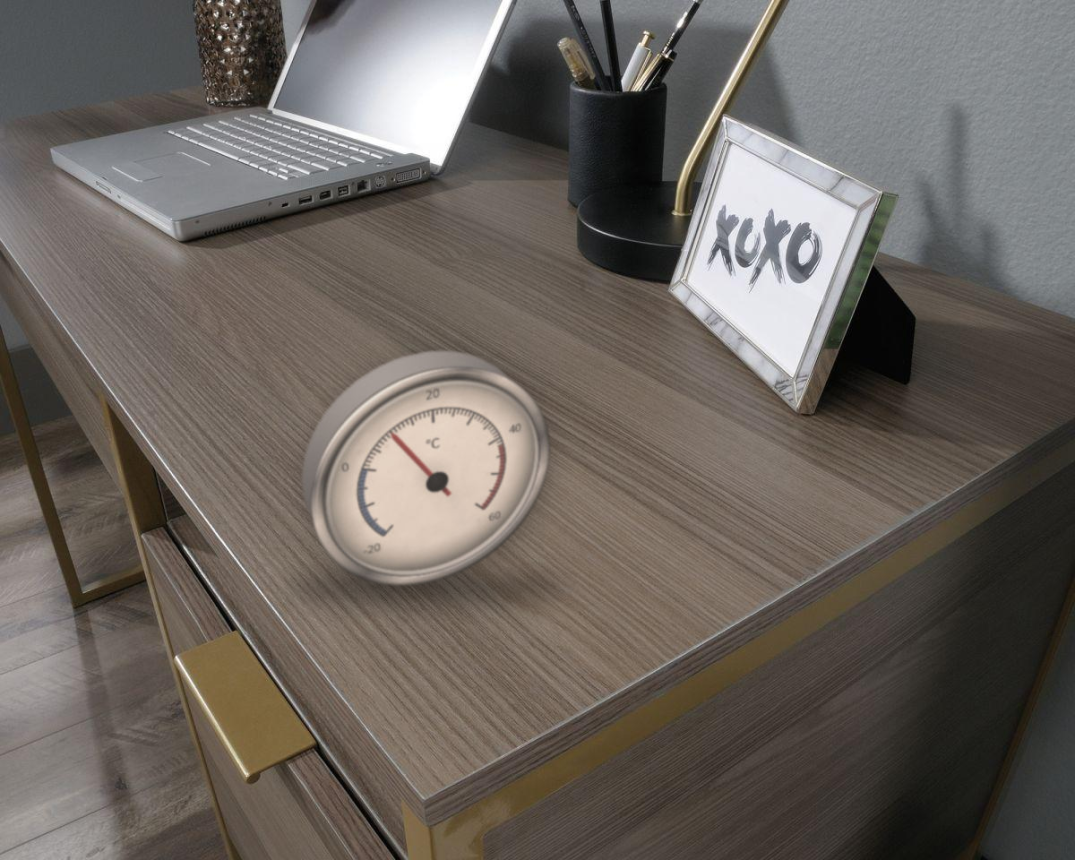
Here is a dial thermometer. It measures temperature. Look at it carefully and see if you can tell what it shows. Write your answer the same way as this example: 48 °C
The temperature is 10 °C
